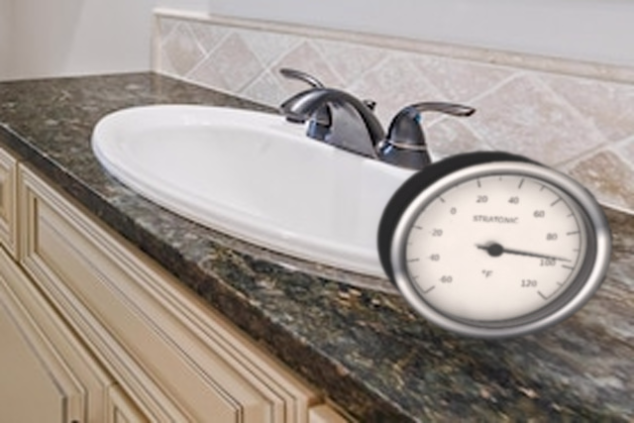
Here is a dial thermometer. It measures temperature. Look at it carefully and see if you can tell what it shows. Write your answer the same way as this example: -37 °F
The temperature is 95 °F
